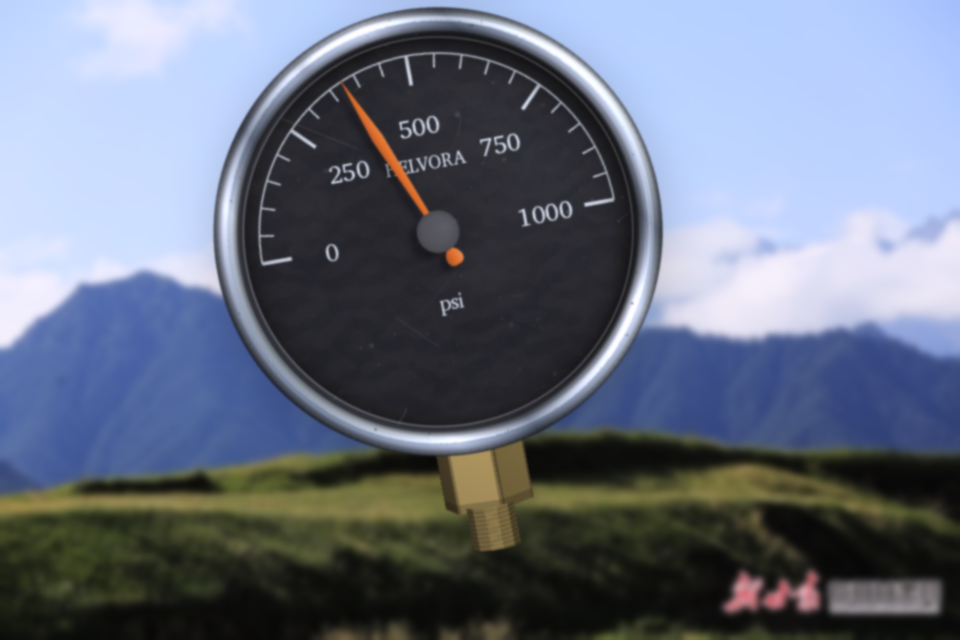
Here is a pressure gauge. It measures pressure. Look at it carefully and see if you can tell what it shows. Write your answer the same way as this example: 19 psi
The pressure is 375 psi
